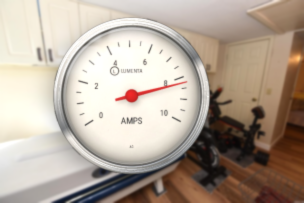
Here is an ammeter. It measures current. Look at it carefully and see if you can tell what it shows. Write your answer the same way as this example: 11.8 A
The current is 8.25 A
